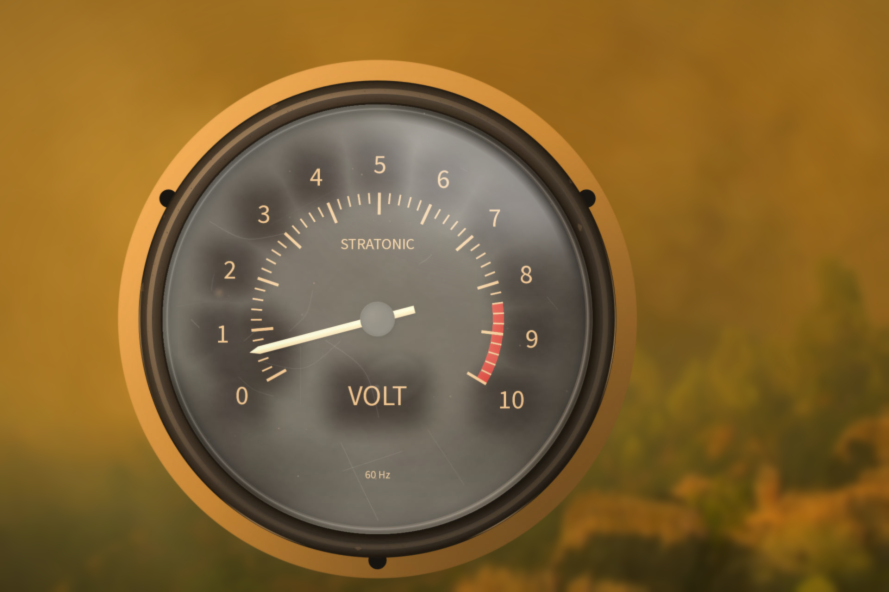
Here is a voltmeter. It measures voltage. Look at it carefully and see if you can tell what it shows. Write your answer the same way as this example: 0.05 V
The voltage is 0.6 V
